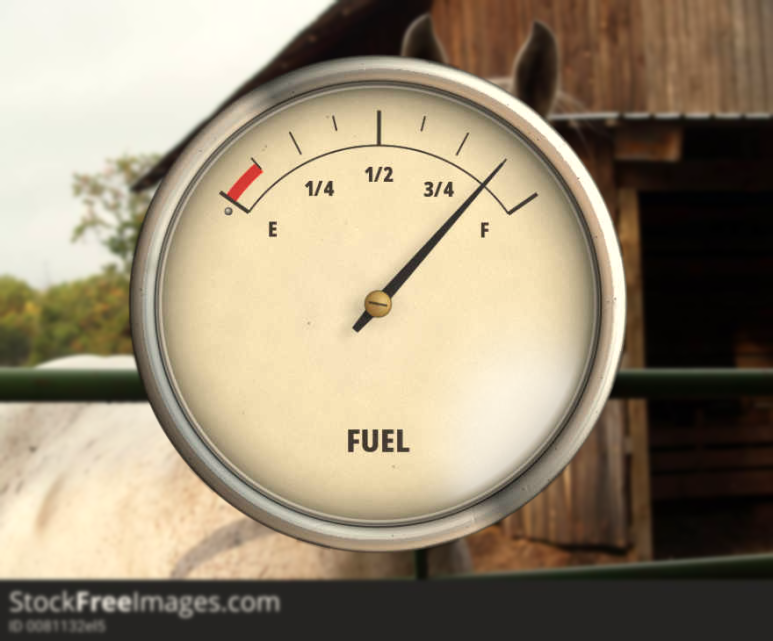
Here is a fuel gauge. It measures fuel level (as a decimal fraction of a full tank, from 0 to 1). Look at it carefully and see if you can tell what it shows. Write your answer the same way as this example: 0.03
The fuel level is 0.875
